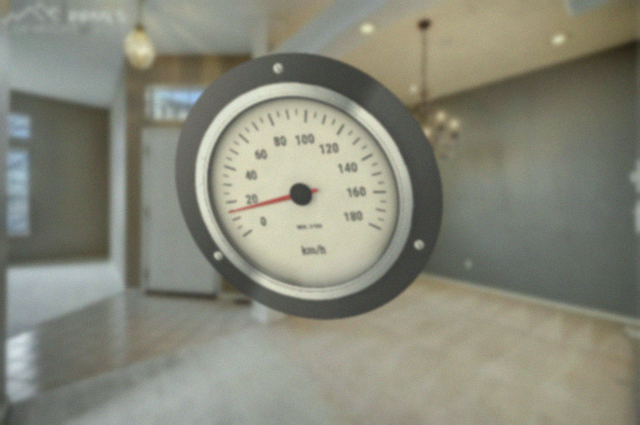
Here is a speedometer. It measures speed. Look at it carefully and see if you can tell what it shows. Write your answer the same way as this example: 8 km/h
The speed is 15 km/h
